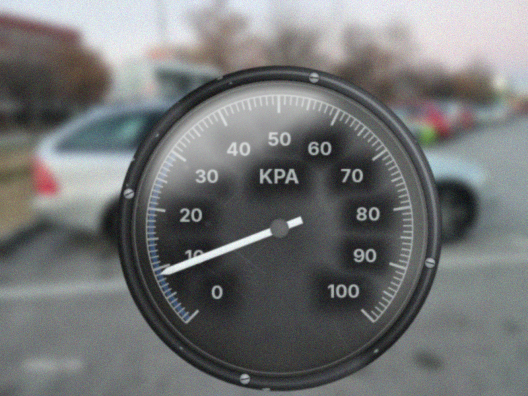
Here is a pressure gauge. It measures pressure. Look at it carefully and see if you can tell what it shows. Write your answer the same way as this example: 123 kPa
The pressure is 9 kPa
